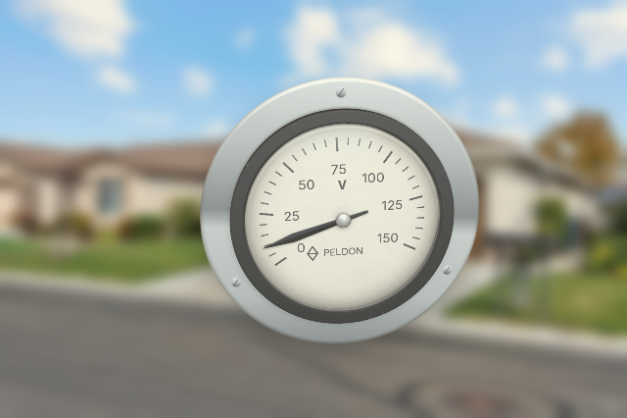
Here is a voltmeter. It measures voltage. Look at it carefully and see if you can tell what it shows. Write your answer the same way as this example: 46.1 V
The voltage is 10 V
